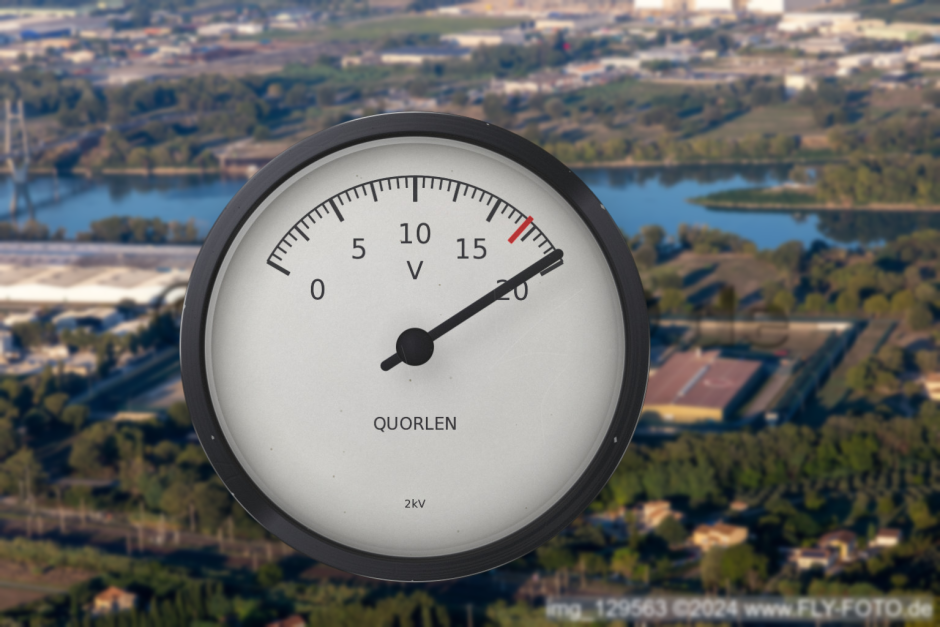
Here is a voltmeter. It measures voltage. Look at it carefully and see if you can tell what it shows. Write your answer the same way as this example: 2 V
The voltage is 19.5 V
